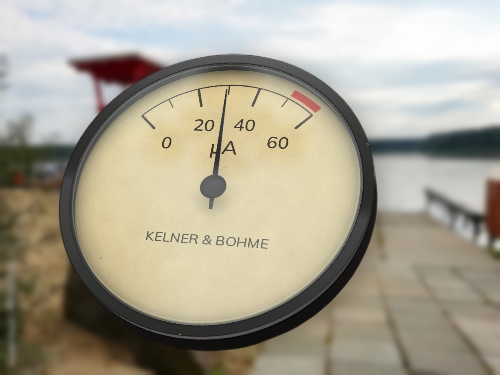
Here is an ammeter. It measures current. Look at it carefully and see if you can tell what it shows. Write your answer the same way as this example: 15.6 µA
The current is 30 µA
